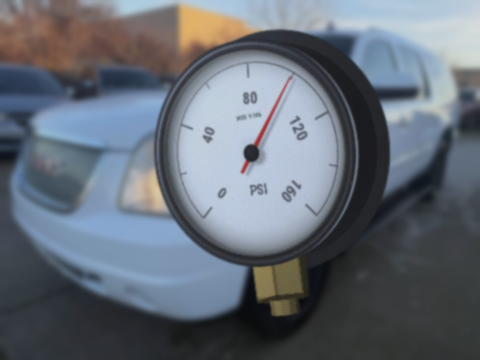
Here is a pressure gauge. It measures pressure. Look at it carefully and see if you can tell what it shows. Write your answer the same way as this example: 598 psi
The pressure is 100 psi
